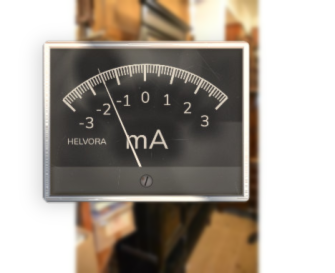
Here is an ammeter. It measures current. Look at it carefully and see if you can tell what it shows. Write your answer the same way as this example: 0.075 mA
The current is -1.5 mA
